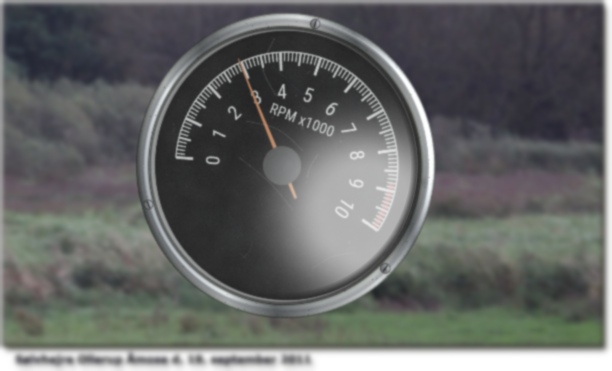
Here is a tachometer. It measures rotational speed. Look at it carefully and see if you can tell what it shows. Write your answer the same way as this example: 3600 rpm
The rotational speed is 3000 rpm
